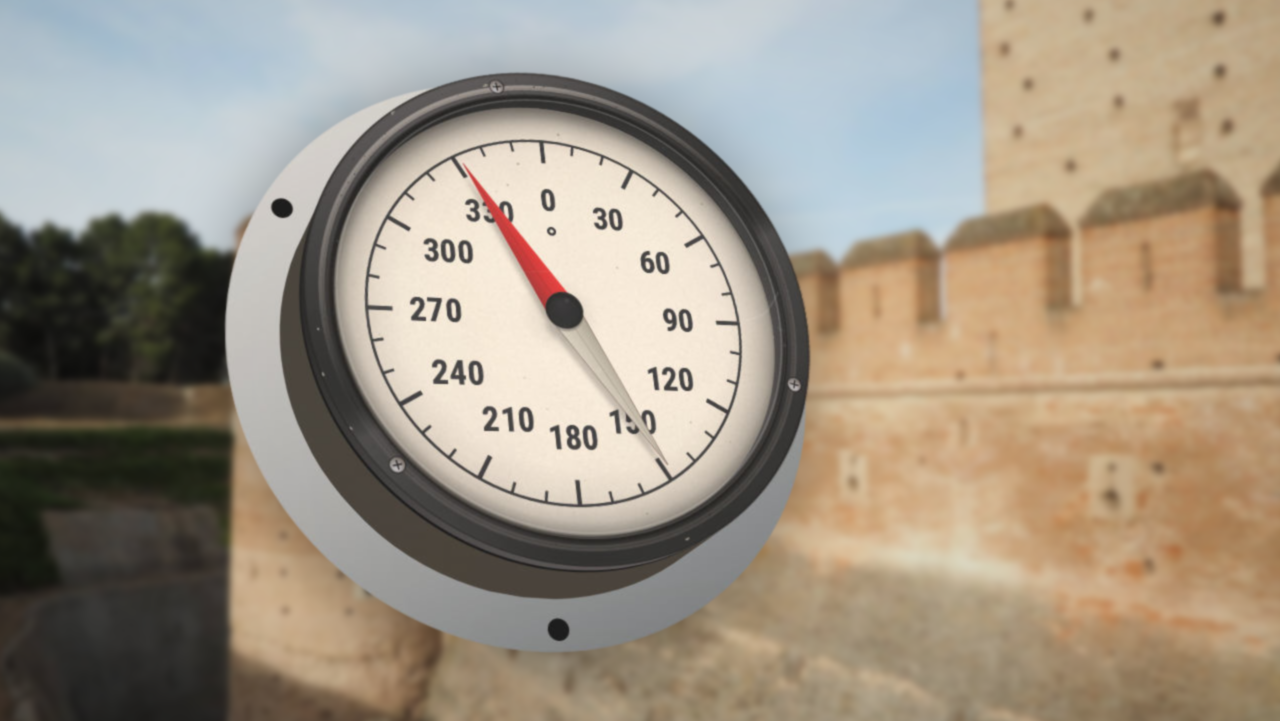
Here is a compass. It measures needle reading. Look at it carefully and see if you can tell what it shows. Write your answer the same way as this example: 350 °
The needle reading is 330 °
